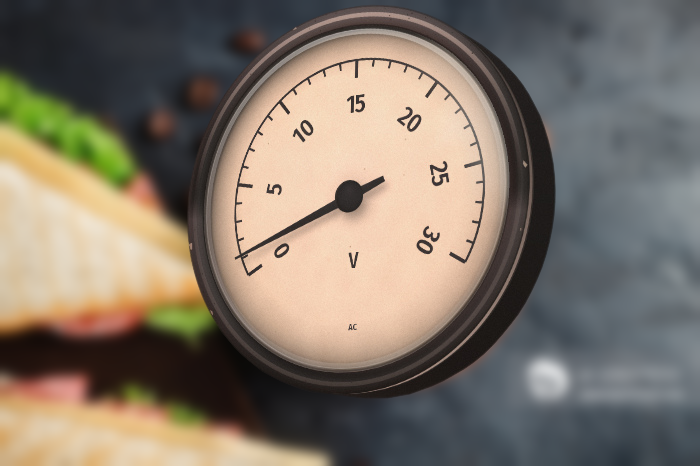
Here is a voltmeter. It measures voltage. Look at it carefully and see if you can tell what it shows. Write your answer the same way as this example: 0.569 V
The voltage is 1 V
